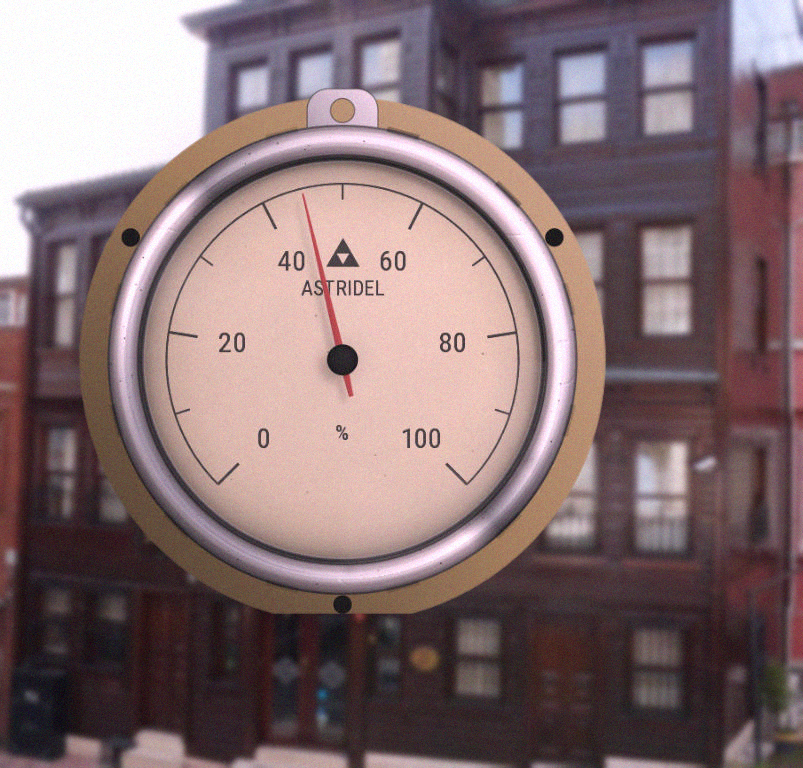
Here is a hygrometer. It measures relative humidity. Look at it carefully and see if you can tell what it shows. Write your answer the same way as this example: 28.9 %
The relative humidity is 45 %
